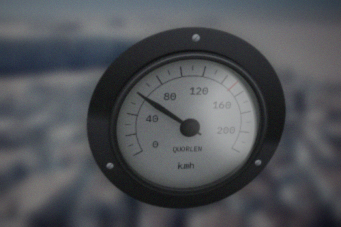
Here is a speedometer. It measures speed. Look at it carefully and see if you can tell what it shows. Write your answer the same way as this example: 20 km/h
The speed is 60 km/h
